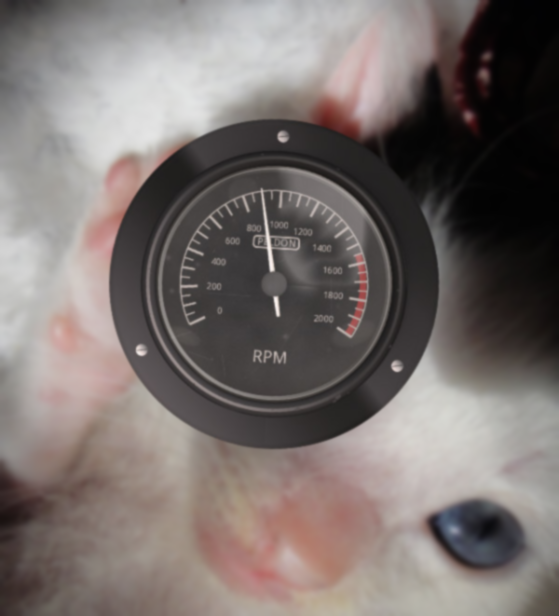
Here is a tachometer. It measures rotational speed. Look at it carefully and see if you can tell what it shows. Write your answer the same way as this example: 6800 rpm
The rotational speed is 900 rpm
